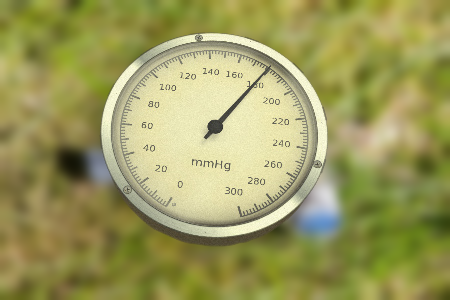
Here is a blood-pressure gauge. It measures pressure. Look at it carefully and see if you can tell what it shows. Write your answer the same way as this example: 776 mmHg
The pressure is 180 mmHg
